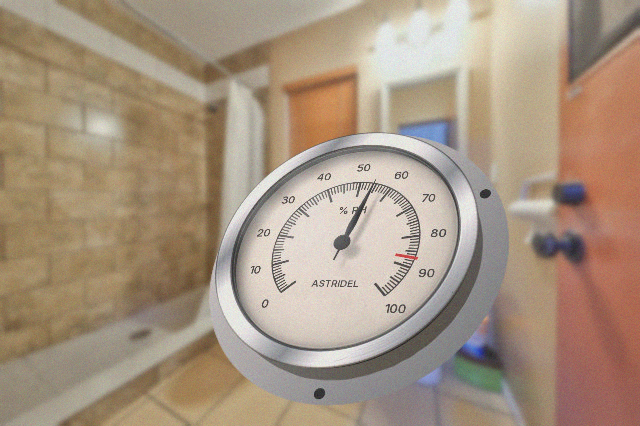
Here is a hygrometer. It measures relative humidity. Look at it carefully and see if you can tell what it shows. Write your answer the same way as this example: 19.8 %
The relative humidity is 55 %
